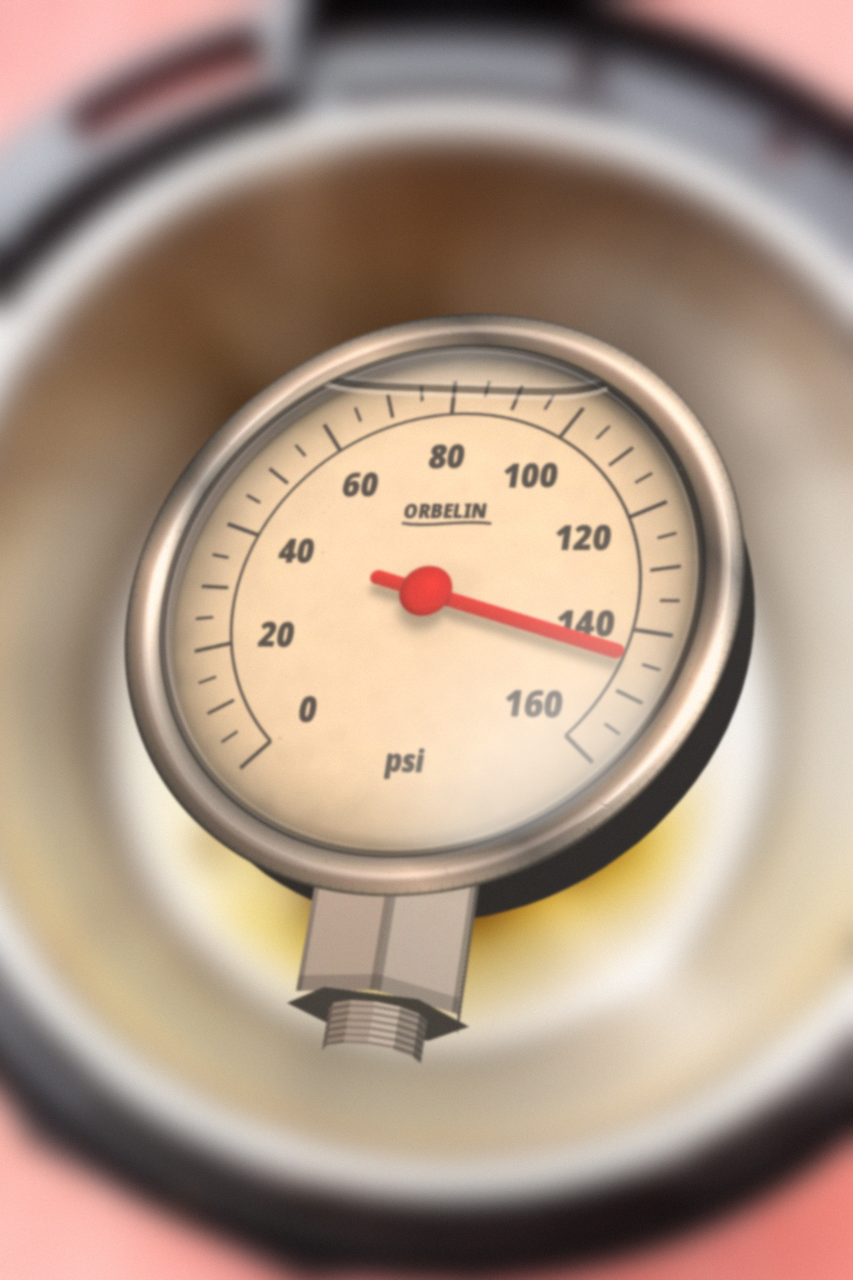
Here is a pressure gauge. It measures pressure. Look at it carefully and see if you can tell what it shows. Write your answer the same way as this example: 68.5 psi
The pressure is 145 psi
